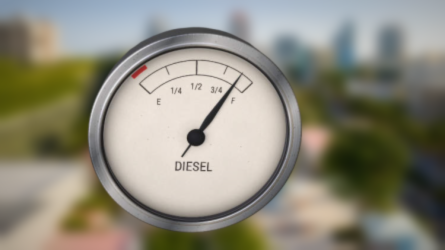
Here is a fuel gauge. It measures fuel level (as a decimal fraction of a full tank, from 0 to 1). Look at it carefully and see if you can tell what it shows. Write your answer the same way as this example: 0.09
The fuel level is 0.875
